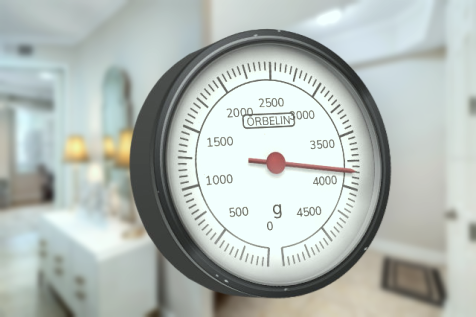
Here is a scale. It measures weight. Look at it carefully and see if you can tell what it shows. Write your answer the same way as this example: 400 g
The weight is 3850 g
